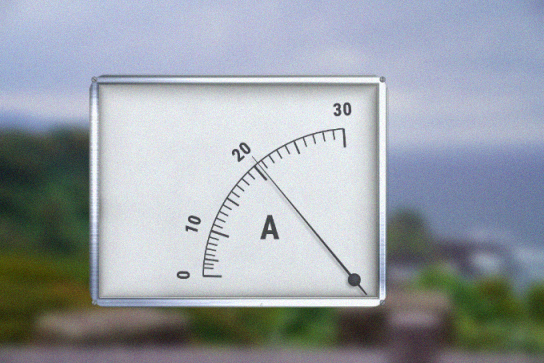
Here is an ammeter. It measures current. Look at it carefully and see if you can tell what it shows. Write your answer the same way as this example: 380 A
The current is 20.5 A
